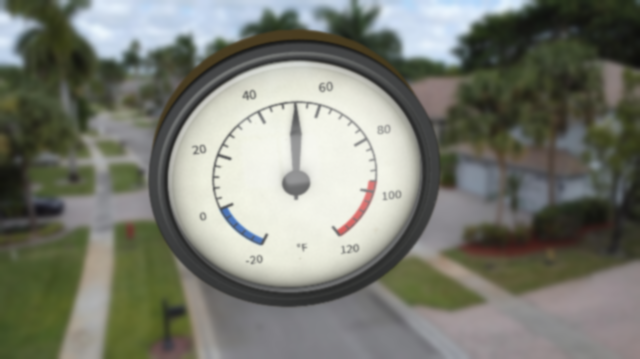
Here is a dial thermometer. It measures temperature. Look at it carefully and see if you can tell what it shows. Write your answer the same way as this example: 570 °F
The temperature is 52 °F
